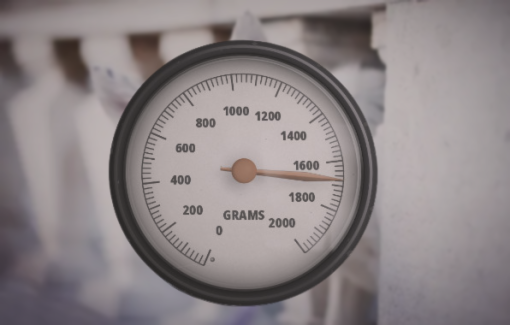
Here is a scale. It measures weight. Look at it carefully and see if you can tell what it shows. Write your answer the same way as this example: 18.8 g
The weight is 1680 g
